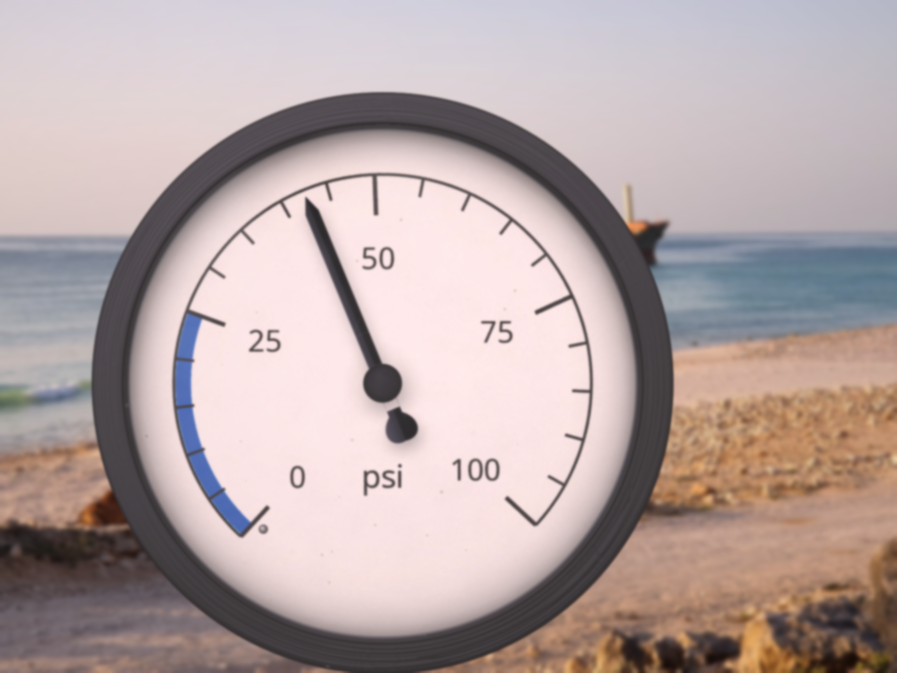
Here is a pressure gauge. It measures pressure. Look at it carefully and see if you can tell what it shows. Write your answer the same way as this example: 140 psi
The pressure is 42.5 psi
